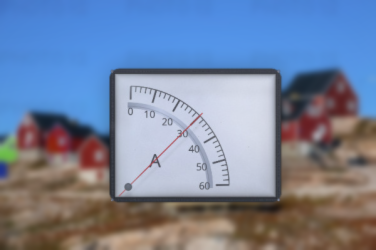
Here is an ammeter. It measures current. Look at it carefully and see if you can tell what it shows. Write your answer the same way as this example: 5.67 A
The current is 30 A
